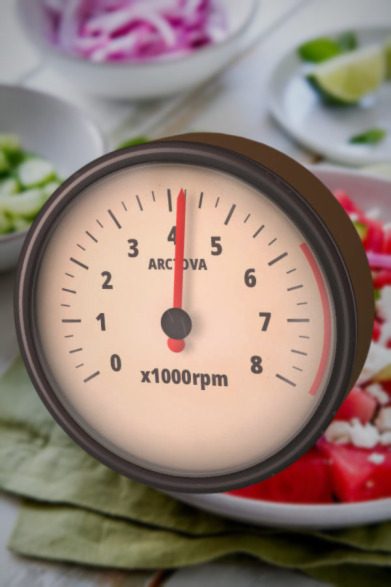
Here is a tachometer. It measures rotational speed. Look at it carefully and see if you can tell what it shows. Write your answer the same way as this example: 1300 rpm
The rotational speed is 4250 rpm
